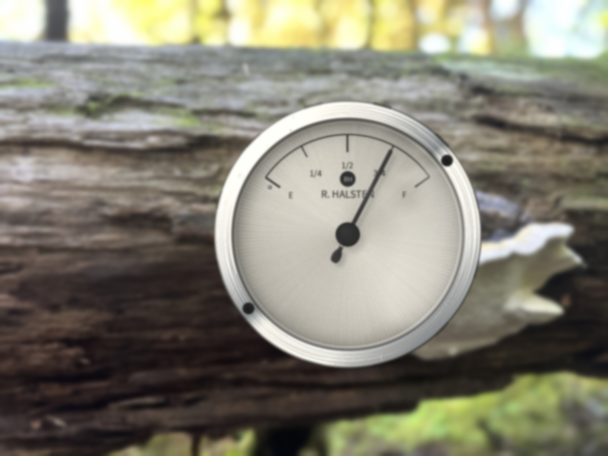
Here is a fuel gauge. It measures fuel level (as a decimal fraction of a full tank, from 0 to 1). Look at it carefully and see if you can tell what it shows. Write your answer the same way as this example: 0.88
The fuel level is 0.75
